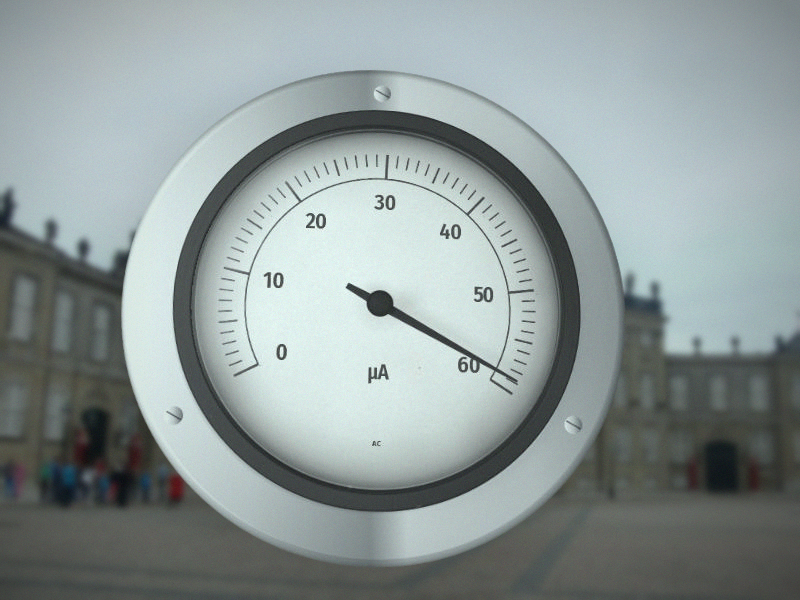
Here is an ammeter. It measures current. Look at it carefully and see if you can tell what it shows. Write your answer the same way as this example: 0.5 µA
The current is 59 µA
